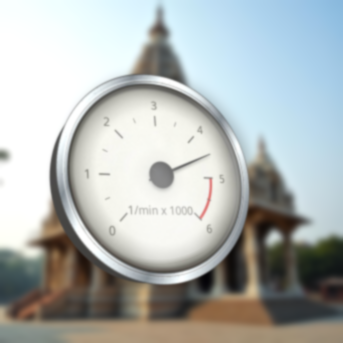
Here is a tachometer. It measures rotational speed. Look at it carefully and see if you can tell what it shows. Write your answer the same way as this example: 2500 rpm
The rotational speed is 4500 rpm
